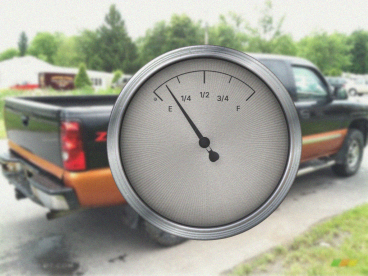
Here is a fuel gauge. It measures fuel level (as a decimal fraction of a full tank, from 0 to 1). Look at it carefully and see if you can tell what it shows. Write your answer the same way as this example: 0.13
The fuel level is 0.125
